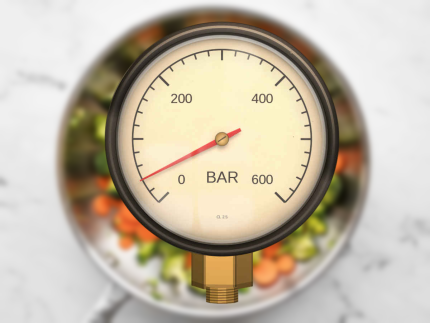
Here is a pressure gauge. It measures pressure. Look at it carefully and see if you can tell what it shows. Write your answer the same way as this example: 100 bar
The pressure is 40 bar
